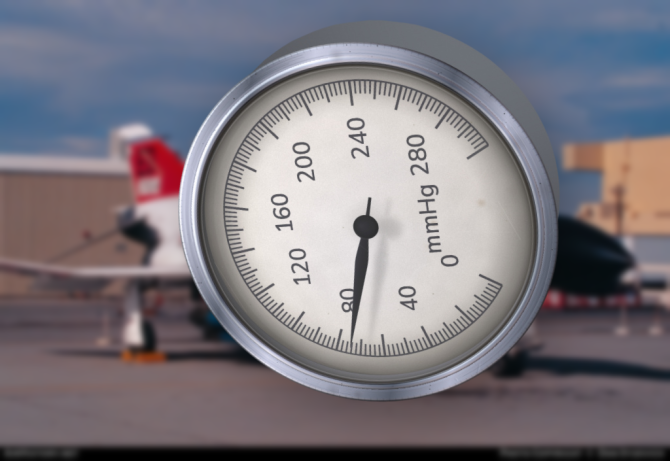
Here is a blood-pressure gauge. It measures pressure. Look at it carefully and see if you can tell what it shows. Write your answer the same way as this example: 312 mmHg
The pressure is 74 mmHg
